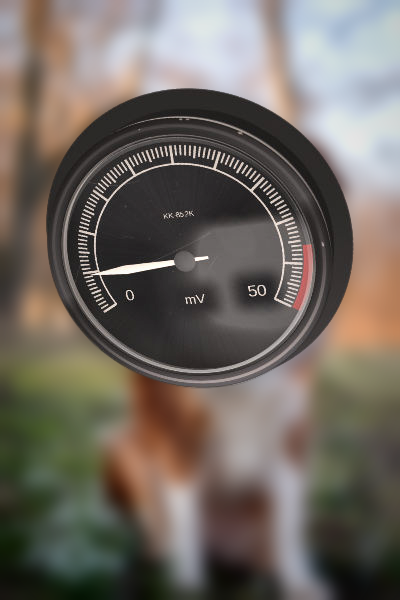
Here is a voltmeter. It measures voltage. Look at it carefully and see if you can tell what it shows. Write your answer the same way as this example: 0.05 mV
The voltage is 5 mV
